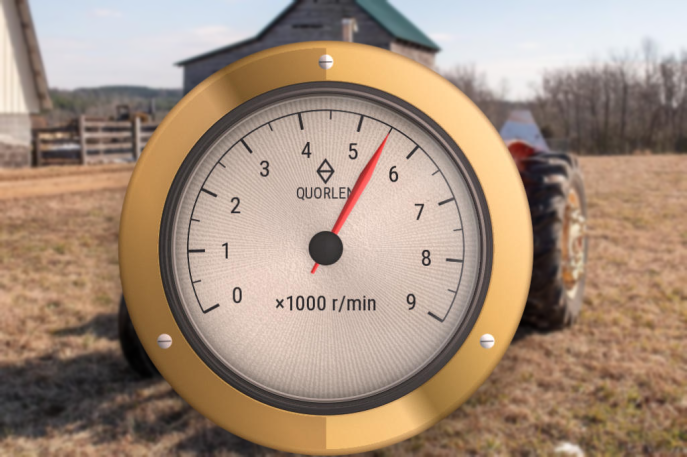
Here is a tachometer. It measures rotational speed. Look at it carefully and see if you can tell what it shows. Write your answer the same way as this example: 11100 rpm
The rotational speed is 5500 rpm
